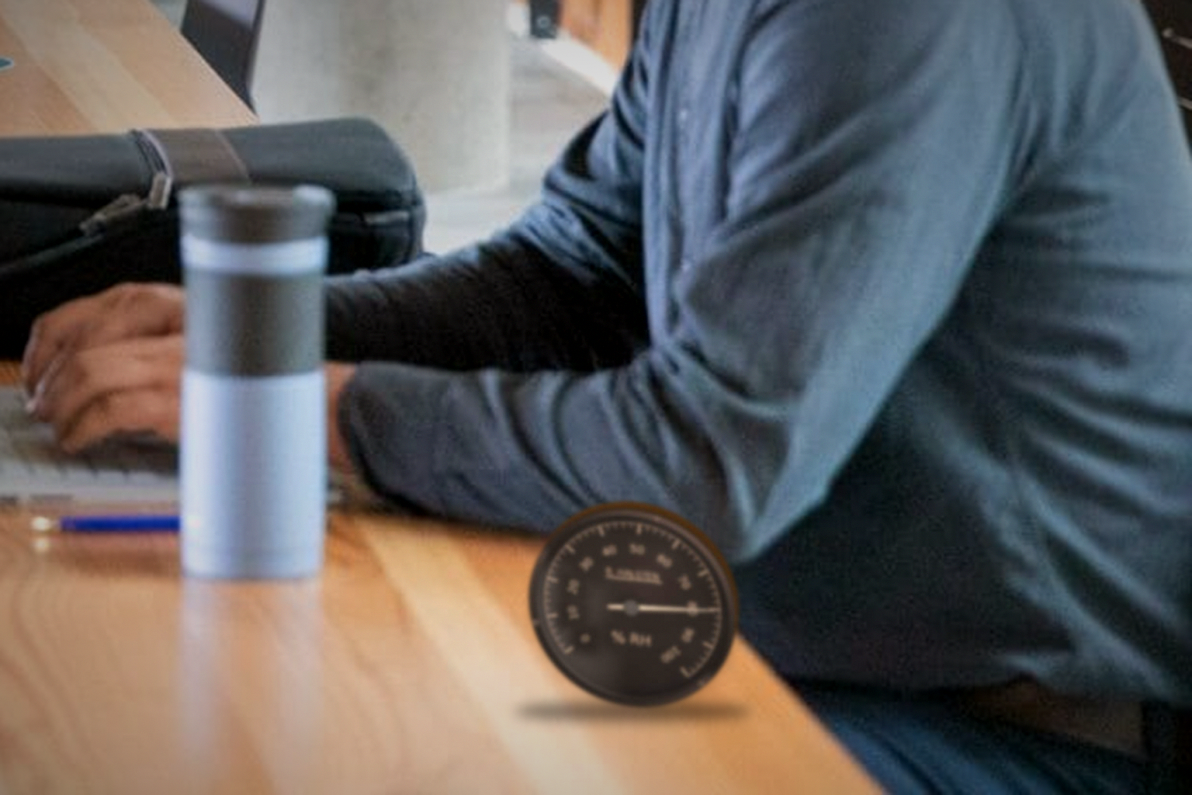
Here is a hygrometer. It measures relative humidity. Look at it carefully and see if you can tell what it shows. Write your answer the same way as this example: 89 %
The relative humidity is 80 %
